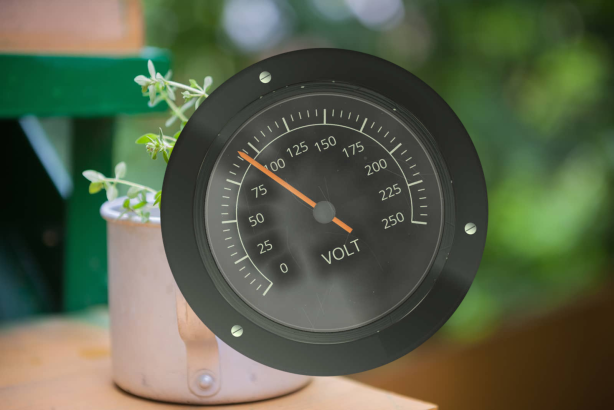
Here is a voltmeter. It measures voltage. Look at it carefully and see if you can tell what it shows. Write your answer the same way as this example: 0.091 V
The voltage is 92.5 V
